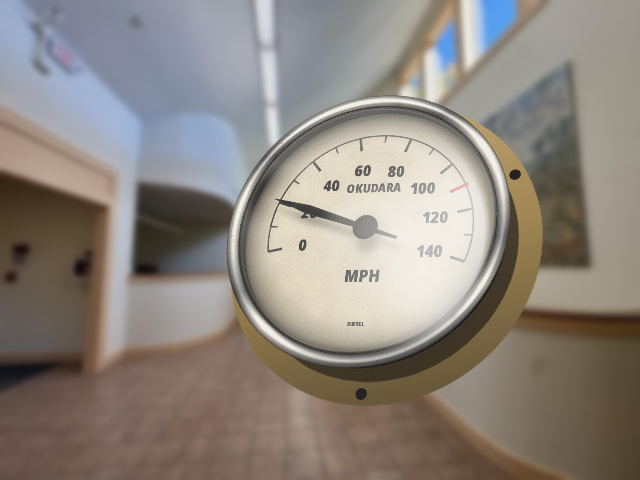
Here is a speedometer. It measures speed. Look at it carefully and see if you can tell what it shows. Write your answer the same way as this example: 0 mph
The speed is 20 mph
